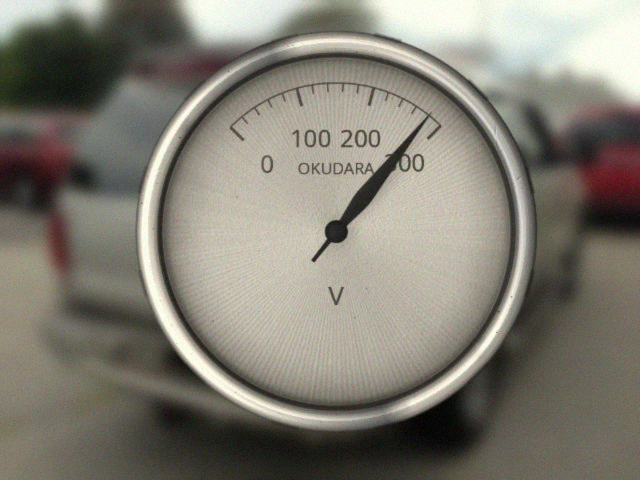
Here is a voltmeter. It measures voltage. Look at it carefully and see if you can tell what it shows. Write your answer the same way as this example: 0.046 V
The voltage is 280 V
